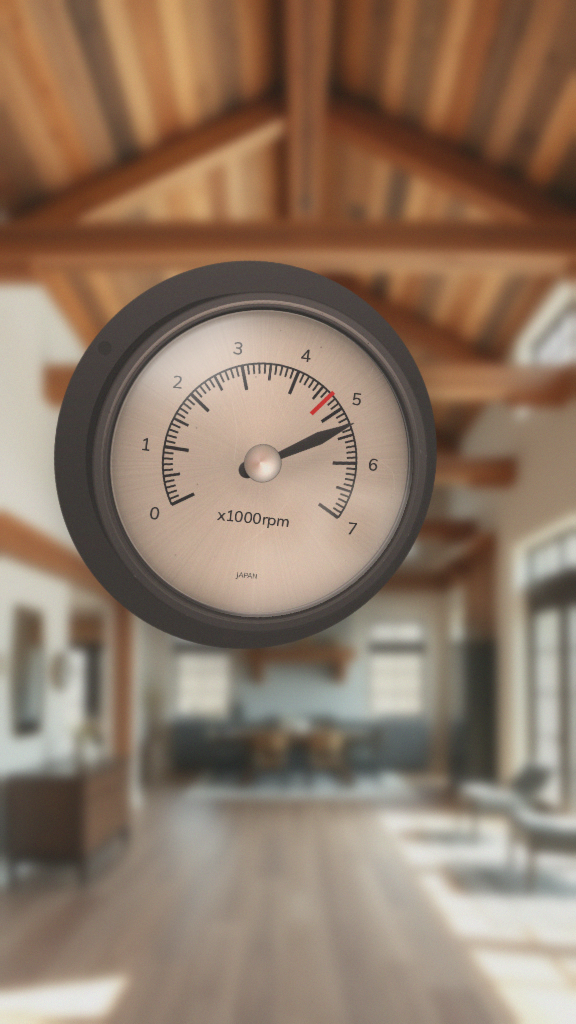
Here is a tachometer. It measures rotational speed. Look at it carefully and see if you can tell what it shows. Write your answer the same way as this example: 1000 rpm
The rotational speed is 5300 rpm
